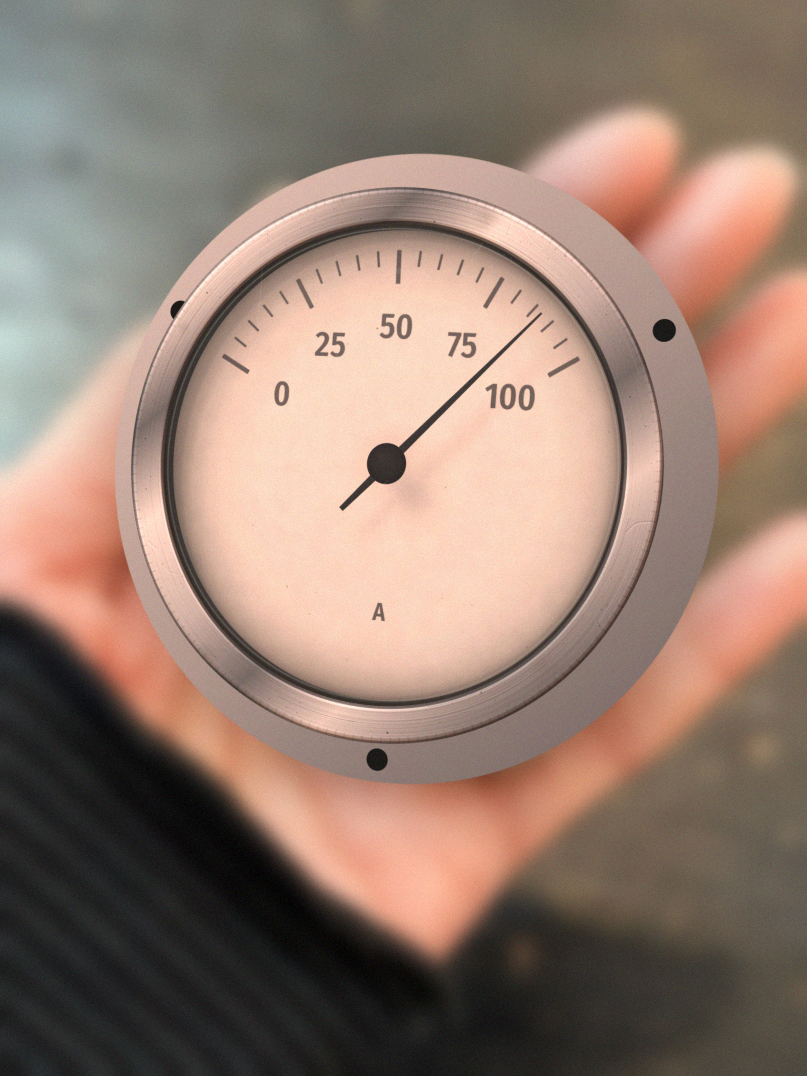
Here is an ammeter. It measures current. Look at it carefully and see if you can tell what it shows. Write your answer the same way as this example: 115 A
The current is 87.5 A
